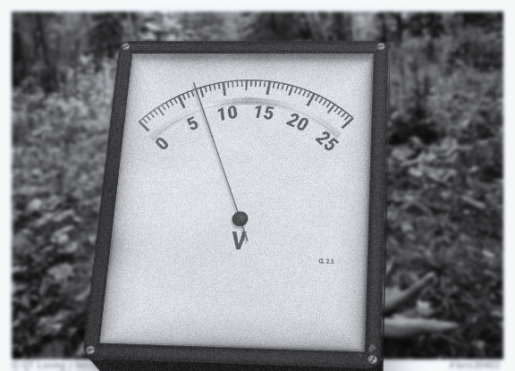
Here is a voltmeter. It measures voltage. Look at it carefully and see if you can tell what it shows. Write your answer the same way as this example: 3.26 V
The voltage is 7 V
